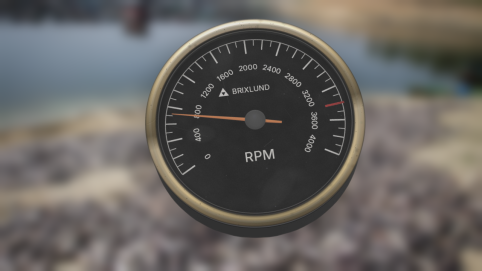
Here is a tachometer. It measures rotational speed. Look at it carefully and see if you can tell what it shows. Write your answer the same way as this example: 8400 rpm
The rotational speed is 700 rpm
